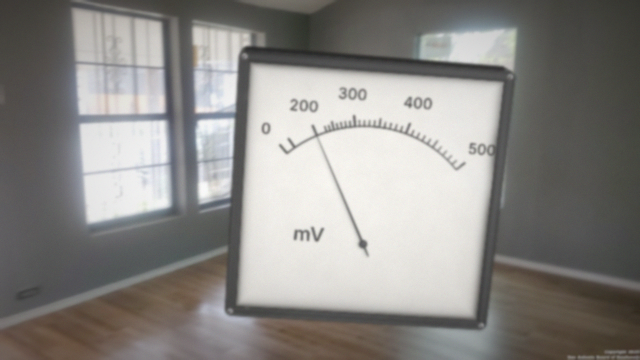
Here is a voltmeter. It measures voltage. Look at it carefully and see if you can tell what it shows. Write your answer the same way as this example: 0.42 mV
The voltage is 200 mV
